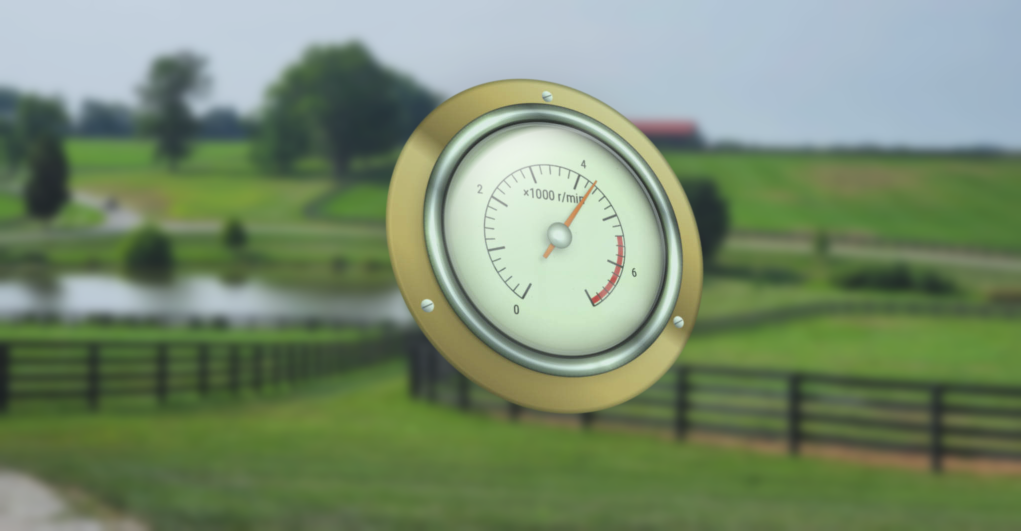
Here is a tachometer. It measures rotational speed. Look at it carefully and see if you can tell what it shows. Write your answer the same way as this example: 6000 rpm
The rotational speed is 4300 rpm
